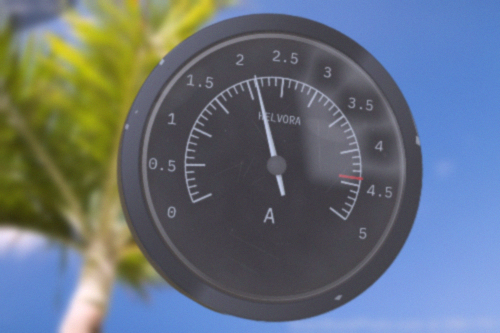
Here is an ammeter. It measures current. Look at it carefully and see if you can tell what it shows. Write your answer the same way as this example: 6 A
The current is 2.1 A
